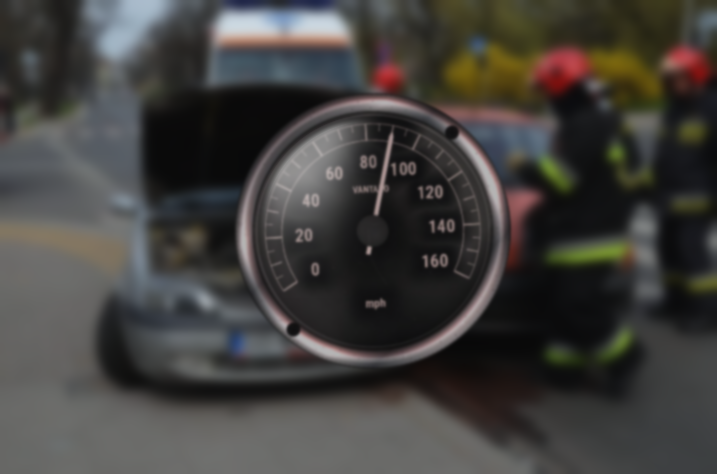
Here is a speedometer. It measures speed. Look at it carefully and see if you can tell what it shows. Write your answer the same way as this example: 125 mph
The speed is 90 mph
